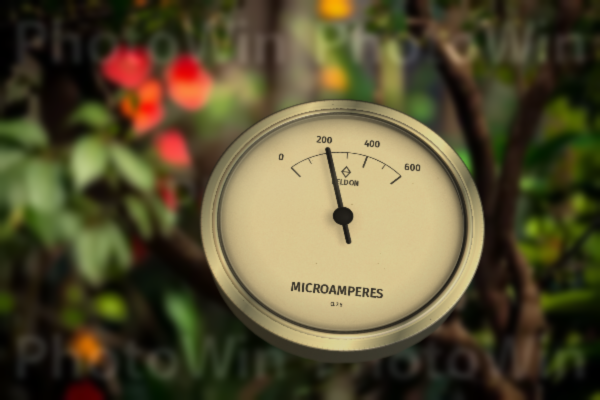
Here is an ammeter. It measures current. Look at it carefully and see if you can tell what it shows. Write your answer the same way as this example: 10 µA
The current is 200 µA
